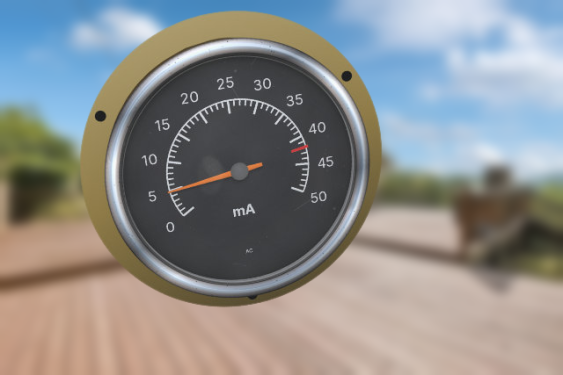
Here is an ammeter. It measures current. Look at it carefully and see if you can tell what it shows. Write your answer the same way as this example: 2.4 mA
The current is 5 mA
